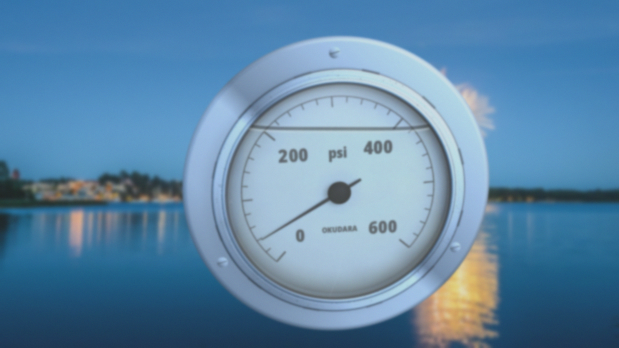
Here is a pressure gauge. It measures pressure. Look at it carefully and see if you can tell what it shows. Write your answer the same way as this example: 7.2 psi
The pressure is 40 psi
